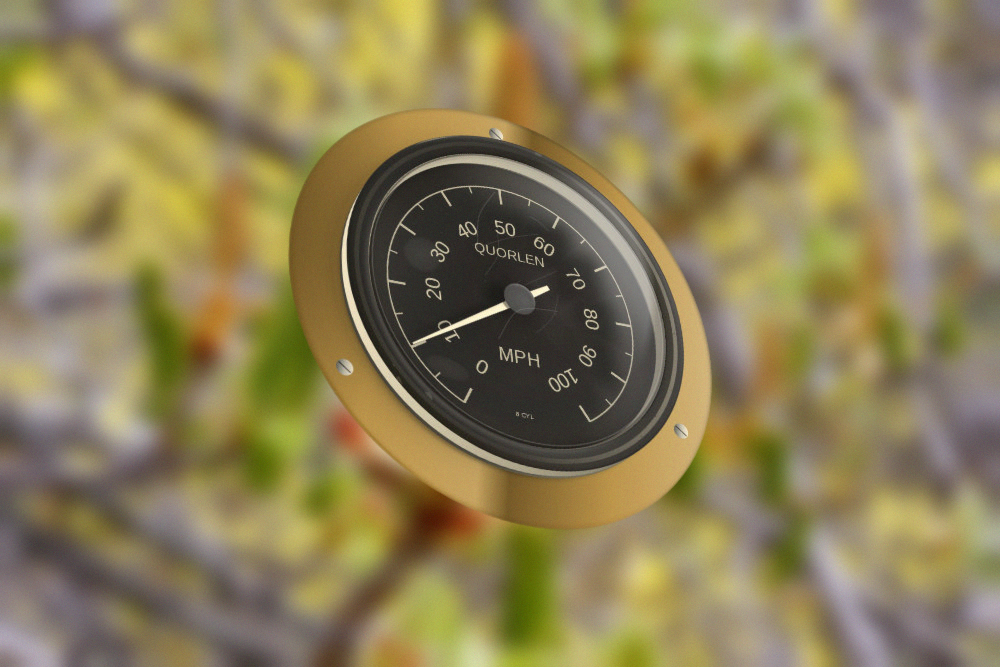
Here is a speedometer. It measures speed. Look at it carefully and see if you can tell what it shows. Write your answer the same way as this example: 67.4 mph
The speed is 10 mph
